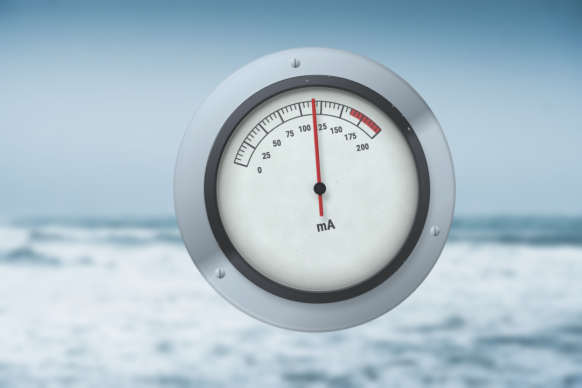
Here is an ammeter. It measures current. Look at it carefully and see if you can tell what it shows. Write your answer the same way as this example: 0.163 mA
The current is 115 mA
